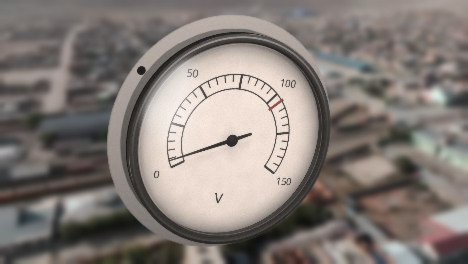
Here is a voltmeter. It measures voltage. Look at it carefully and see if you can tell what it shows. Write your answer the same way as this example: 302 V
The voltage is 5 V
